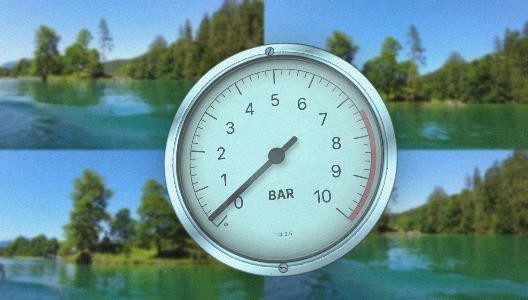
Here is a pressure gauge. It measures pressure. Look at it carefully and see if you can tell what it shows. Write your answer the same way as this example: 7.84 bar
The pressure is 0.2 bar
